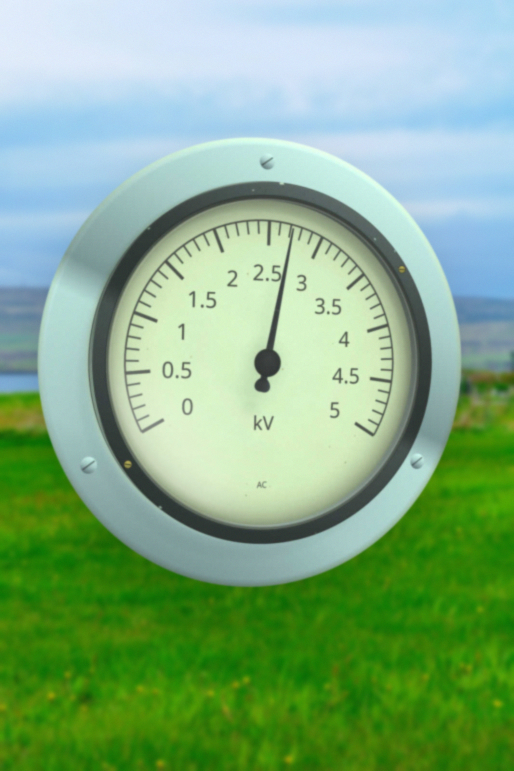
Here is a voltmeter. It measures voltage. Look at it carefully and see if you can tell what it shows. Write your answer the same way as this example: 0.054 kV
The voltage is 2.7 kV
